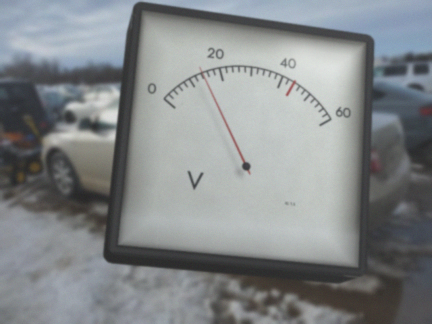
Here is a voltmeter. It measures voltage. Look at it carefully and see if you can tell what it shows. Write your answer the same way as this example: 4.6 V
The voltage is 14 V
